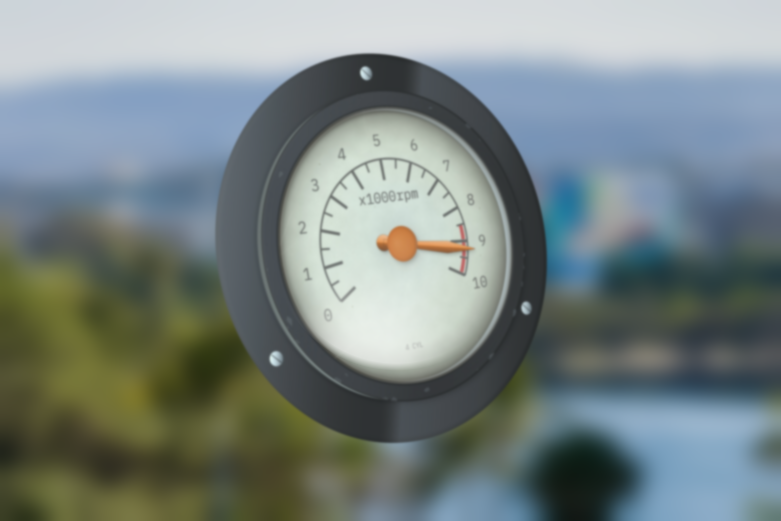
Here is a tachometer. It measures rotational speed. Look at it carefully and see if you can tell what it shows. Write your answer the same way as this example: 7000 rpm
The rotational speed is 9250 rpm
